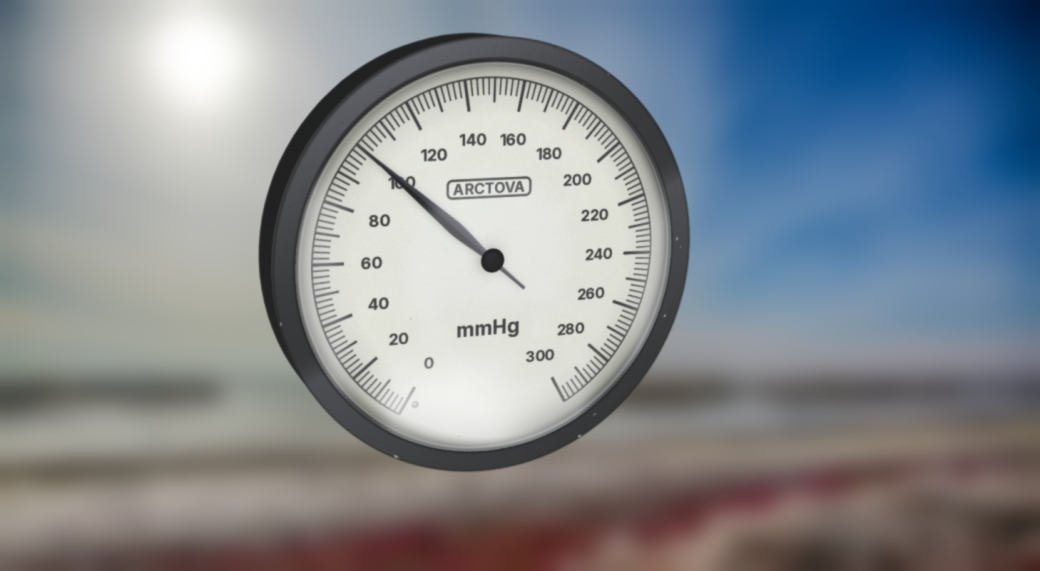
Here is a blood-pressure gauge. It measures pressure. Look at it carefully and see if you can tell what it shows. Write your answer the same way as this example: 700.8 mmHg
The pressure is 100 mmHg
